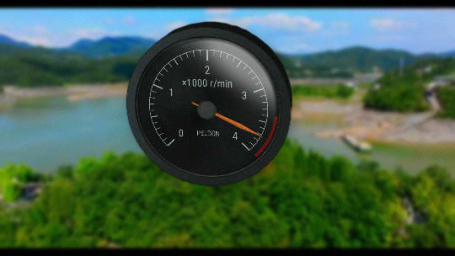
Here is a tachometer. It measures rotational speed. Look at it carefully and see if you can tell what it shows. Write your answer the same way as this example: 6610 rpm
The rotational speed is 3700 rpm
